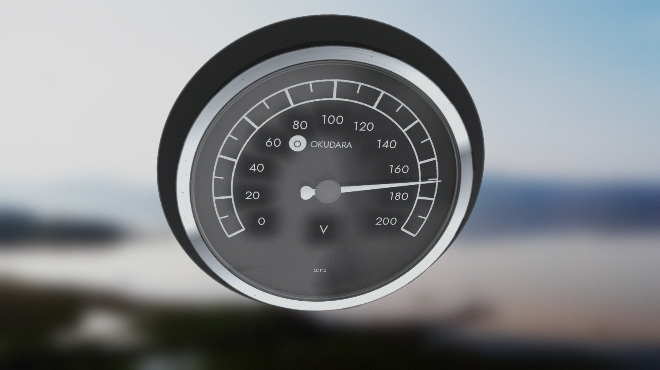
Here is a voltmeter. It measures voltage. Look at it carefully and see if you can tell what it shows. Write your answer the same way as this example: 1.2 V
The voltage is 170 V
